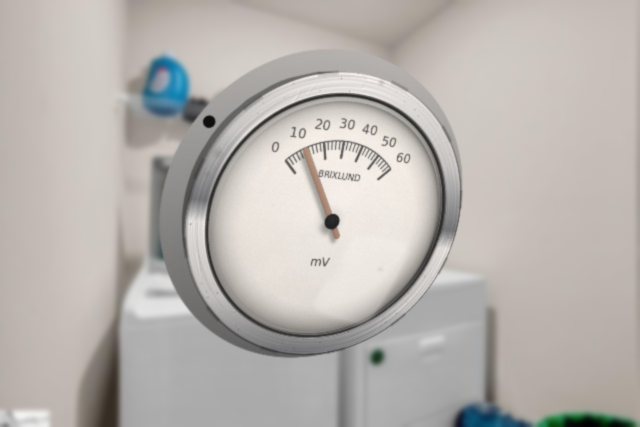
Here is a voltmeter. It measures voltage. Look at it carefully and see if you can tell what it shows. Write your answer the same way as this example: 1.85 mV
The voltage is 10 mV
